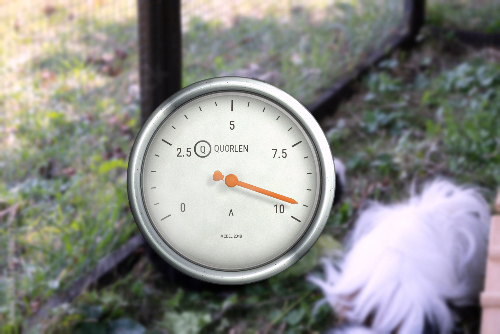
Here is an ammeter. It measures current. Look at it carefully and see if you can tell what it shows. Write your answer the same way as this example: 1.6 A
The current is 9.5 A
